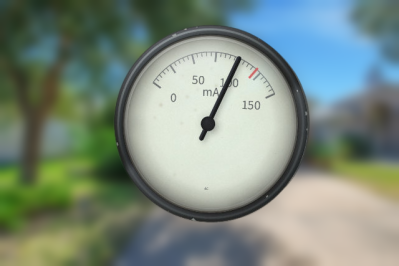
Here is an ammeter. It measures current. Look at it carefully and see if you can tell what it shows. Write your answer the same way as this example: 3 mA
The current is 100 mA
